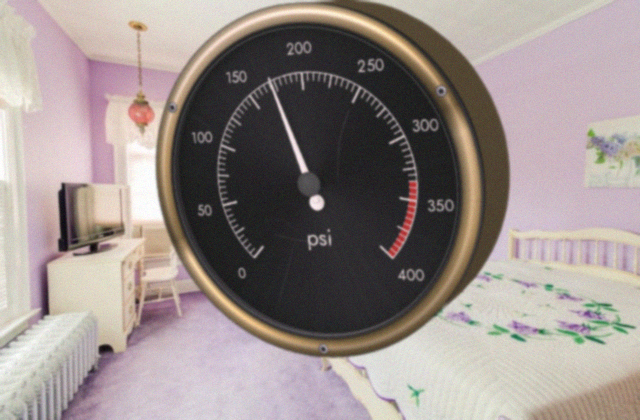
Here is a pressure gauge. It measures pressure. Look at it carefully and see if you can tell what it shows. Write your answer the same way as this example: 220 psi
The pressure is 175 psi
